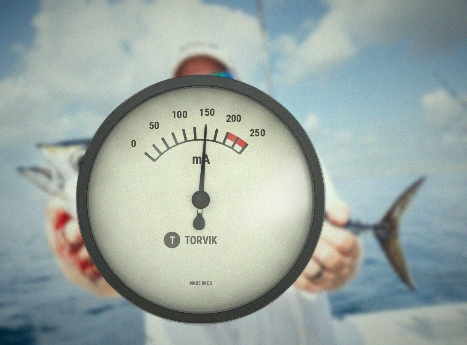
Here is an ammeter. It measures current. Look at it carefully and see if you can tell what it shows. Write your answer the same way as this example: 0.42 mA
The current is 150 mA
